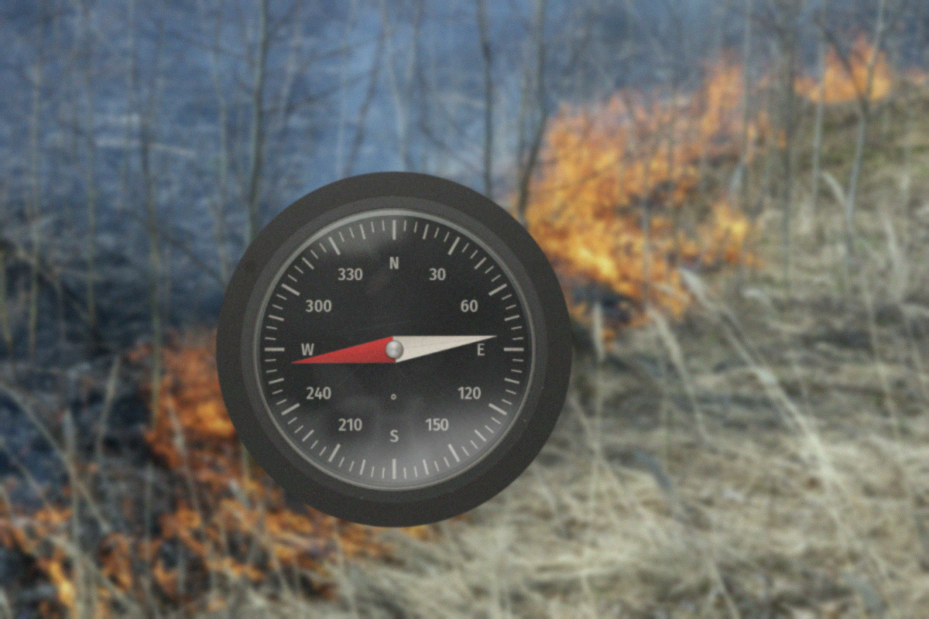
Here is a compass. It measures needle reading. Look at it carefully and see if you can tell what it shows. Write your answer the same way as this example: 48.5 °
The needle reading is 262.5 °
